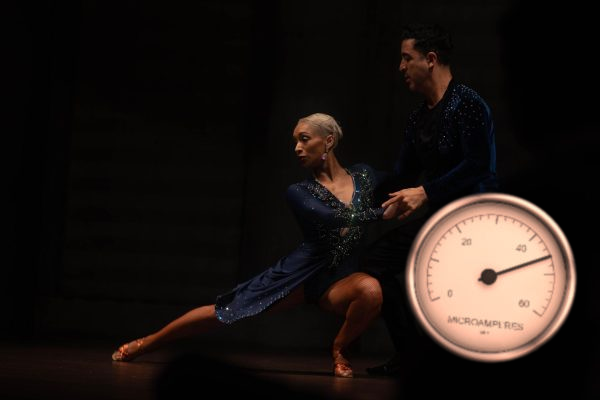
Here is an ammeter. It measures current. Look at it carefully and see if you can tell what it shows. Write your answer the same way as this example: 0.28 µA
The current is 46 µA
